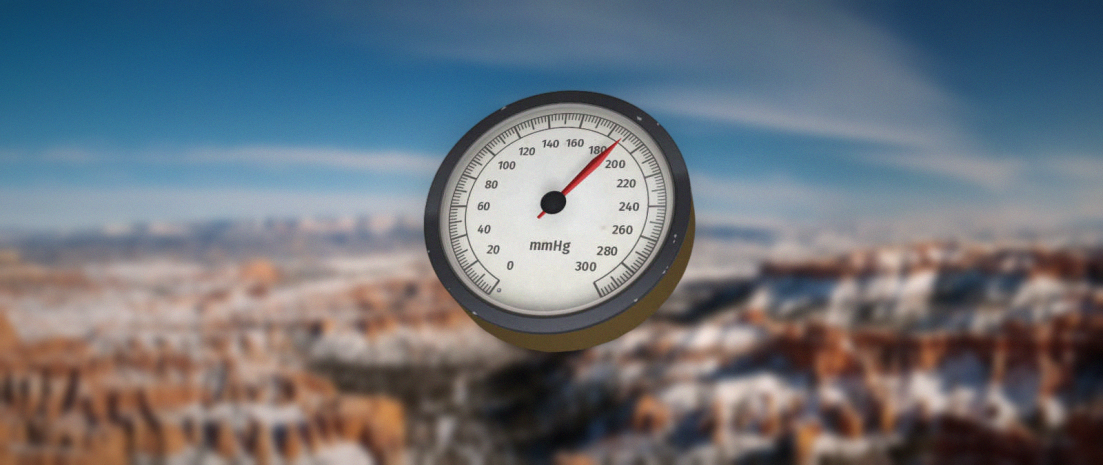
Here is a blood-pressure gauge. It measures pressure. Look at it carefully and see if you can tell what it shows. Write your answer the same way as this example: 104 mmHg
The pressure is 190 mmHg
